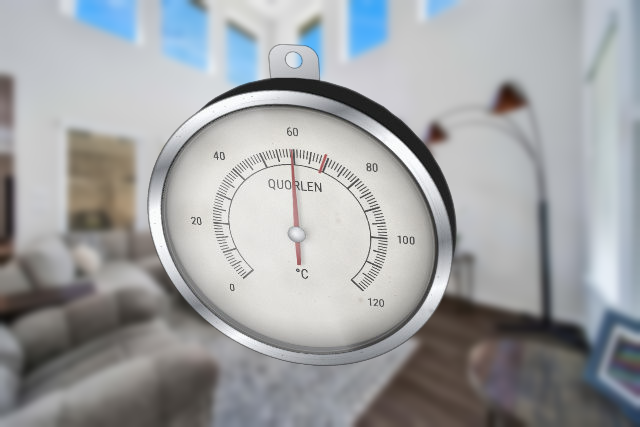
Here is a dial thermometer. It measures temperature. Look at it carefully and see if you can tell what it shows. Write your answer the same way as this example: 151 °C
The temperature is 60 °C
